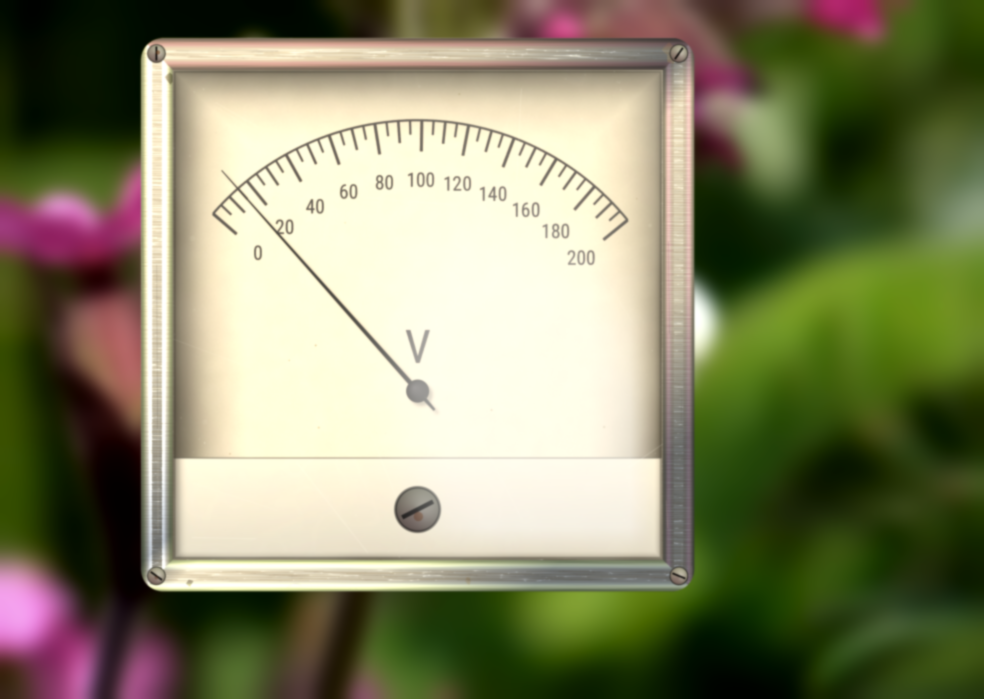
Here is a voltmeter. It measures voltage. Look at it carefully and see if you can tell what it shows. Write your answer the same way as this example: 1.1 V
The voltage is 15 V
